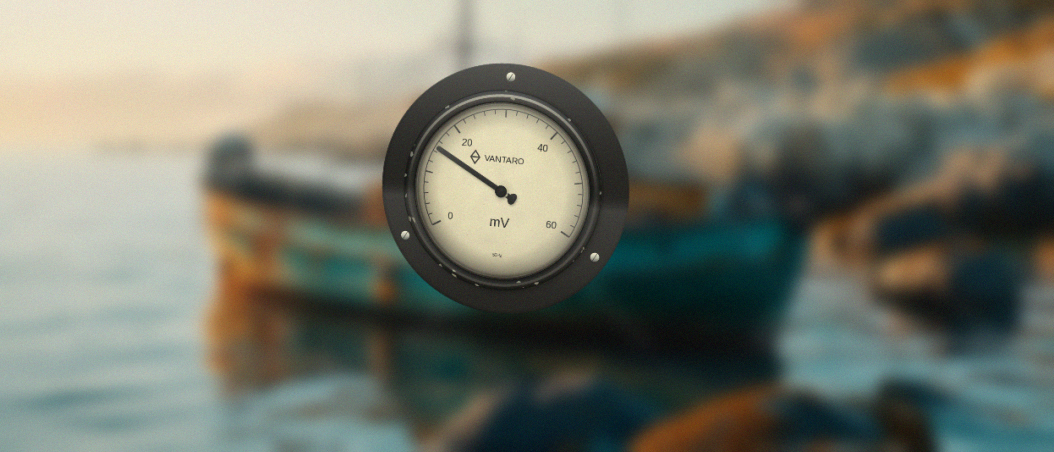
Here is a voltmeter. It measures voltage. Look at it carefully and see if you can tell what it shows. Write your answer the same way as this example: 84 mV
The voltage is 15 mV
